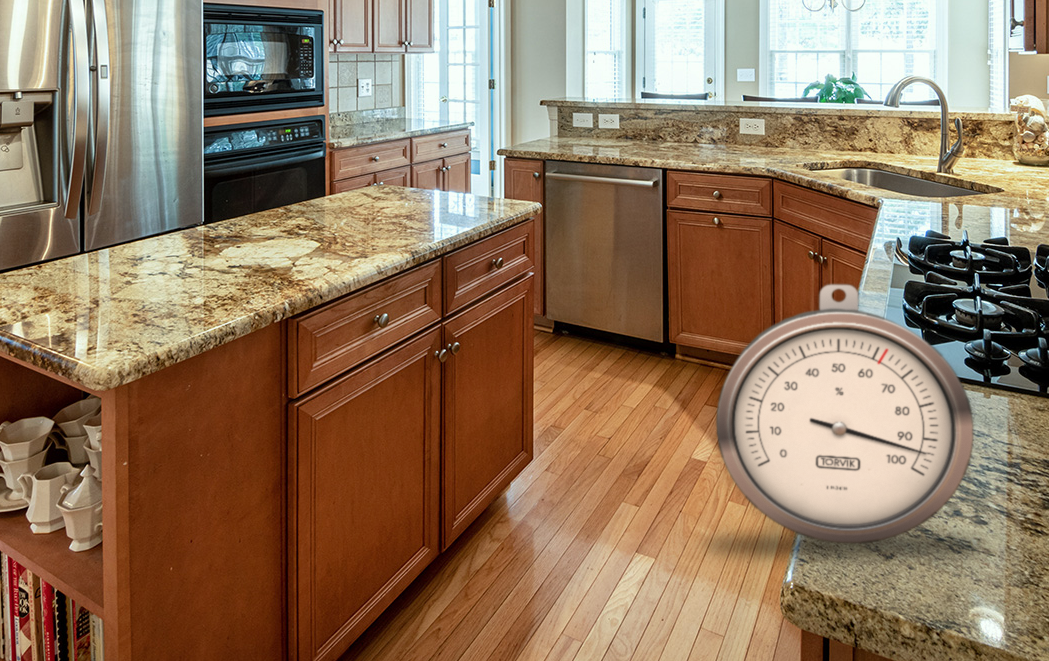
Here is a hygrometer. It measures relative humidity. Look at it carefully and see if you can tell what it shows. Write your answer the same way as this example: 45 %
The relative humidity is 94 %
